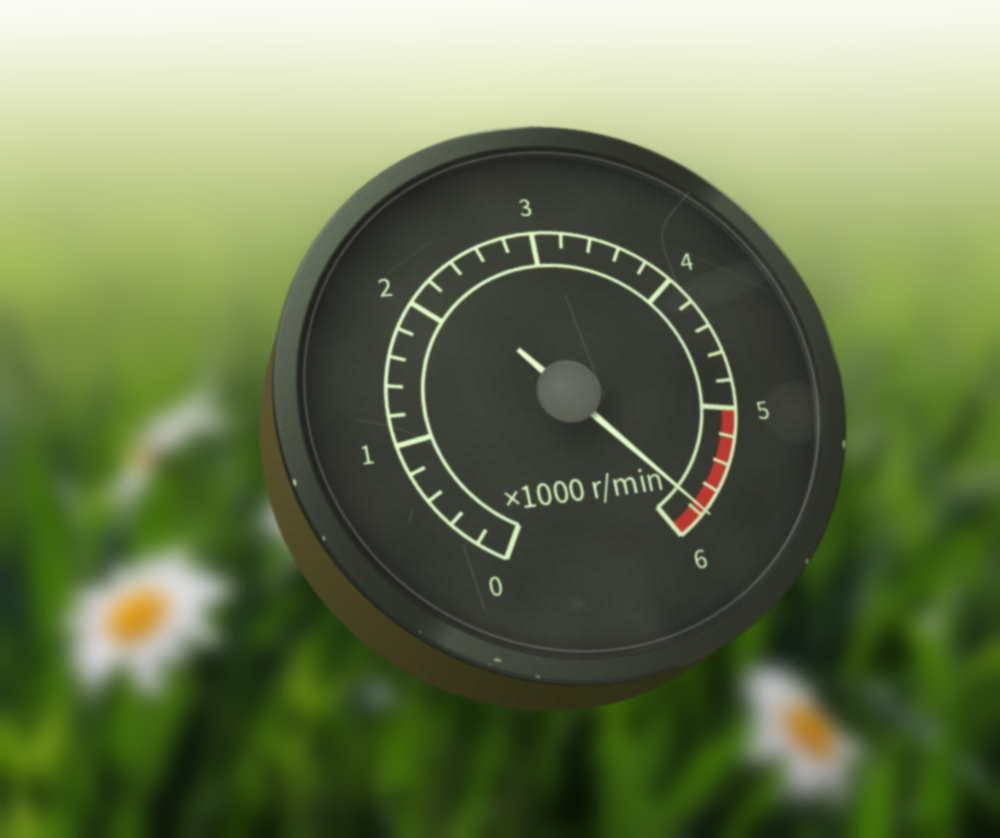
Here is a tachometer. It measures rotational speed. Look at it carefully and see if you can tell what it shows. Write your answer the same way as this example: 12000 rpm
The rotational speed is 5800 rpm
